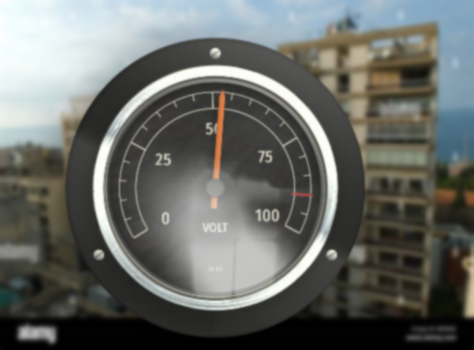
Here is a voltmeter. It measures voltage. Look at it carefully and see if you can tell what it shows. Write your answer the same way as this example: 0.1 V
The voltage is 52.5 V
